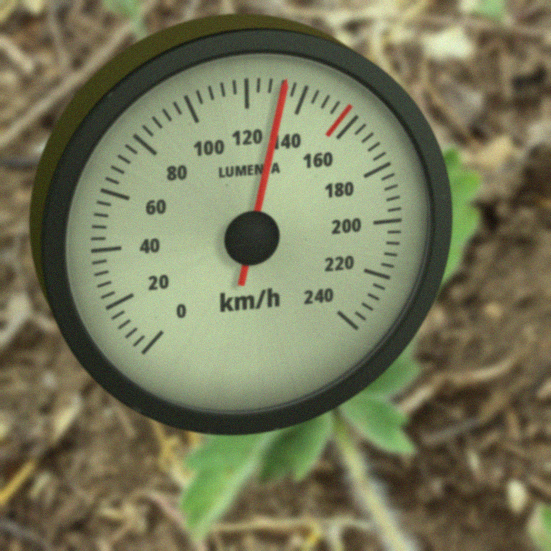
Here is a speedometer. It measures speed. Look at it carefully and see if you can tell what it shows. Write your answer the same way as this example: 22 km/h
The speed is 132 km/h
